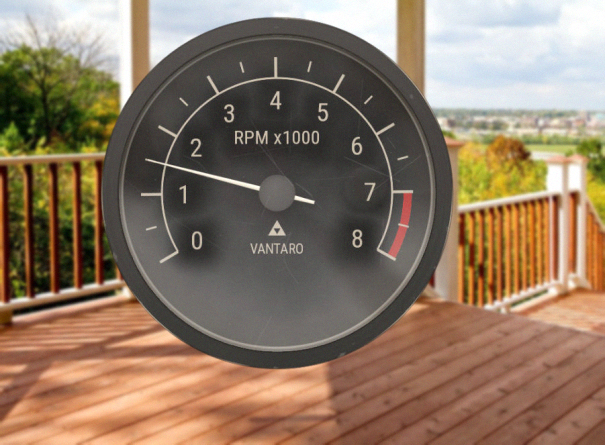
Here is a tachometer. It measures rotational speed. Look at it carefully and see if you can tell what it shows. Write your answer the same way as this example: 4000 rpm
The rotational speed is 1500 rpm
